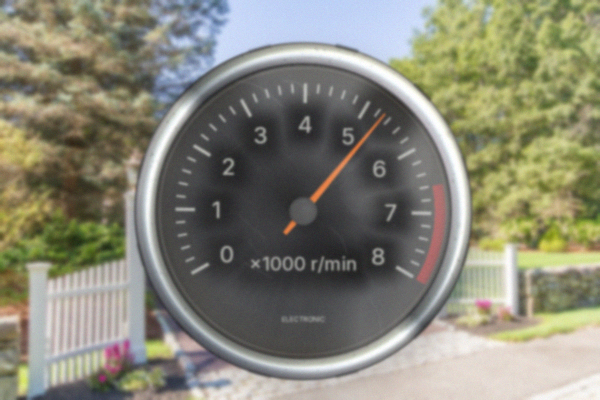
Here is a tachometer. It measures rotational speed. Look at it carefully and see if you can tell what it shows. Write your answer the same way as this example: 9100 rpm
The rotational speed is 5300 rpm
